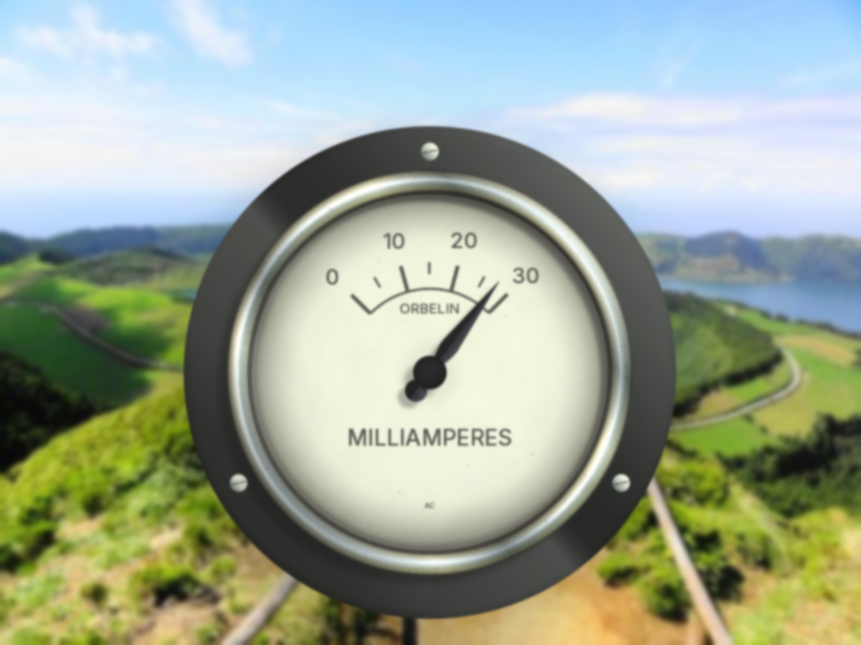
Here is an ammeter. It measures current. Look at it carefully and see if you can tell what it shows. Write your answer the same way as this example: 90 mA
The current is 27.5 mA
